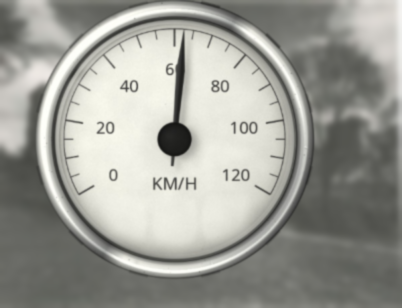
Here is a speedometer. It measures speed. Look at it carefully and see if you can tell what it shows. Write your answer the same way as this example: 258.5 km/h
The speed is 62.5 km/h
